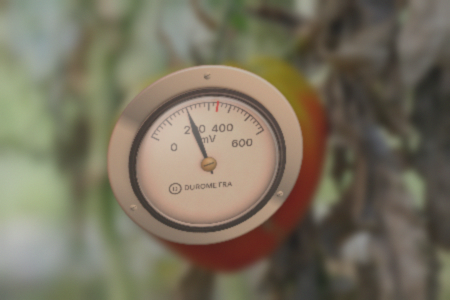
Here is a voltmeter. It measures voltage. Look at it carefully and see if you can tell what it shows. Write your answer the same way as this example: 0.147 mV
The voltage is 200 mV
